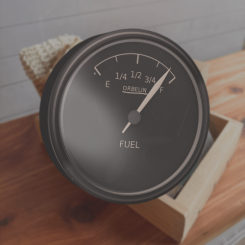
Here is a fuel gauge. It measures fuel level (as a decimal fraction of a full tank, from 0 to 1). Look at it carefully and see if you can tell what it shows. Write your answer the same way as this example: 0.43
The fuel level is 0.875
